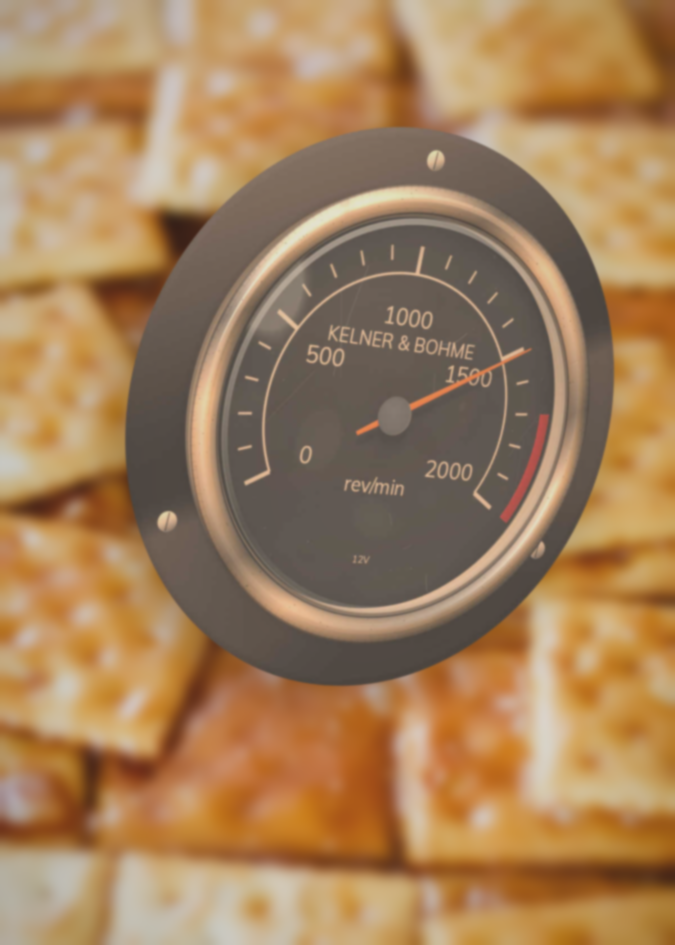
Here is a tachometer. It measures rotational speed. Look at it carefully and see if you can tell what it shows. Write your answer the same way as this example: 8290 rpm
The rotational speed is 1500 rpm
